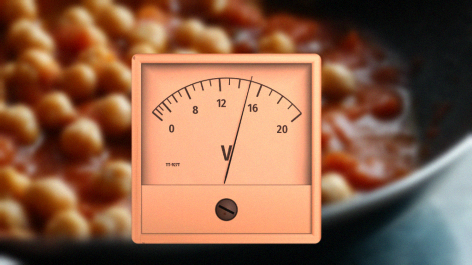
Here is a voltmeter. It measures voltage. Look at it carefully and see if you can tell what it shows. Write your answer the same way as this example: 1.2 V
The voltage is 15 V
